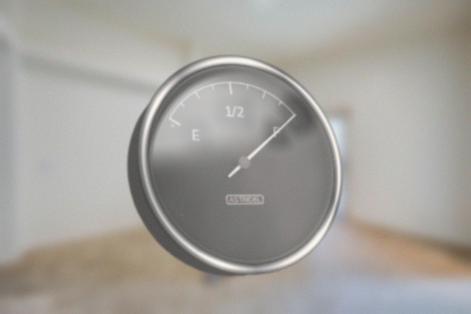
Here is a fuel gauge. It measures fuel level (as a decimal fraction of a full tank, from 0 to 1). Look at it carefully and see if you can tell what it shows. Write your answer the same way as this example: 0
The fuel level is 1
